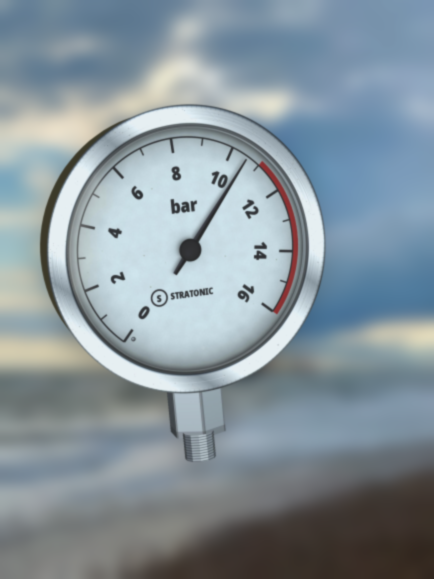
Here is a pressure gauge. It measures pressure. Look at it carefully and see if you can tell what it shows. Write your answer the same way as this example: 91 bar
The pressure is 10.5 bar
